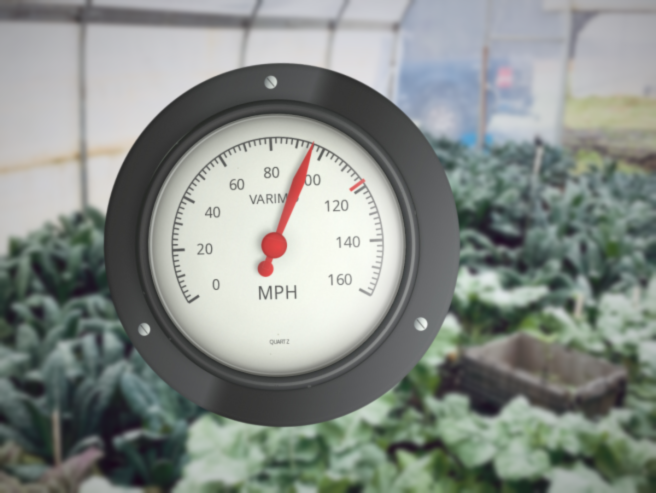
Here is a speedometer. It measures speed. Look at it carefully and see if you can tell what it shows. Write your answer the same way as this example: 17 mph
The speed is 96 mph
